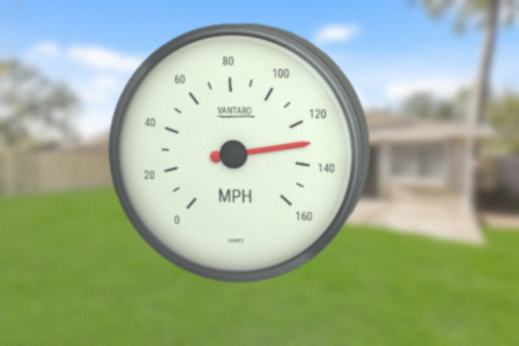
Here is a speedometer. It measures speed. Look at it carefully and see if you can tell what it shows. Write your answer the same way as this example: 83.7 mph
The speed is 130 mph
